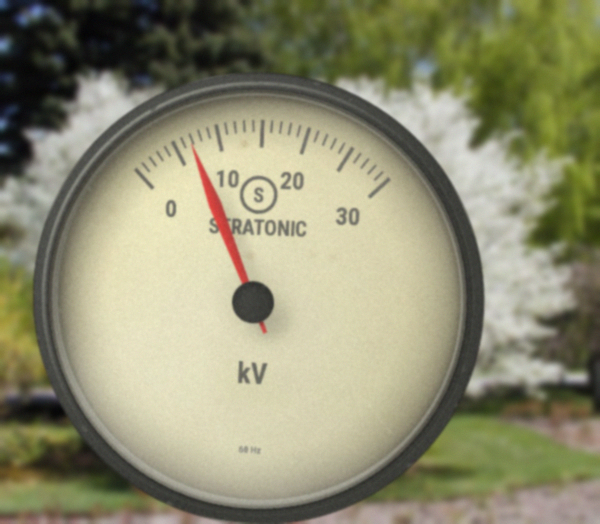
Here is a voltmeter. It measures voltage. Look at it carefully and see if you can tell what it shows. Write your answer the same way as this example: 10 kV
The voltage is 7 kV
